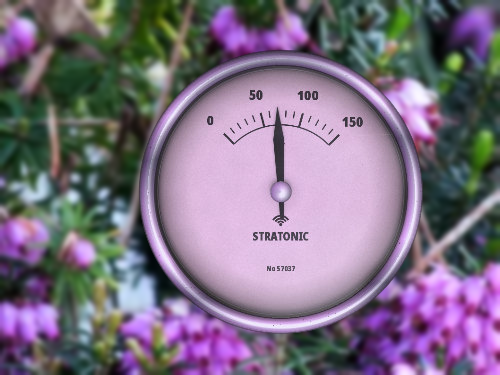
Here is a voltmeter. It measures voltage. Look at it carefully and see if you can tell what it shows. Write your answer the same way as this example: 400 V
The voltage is 70 V
